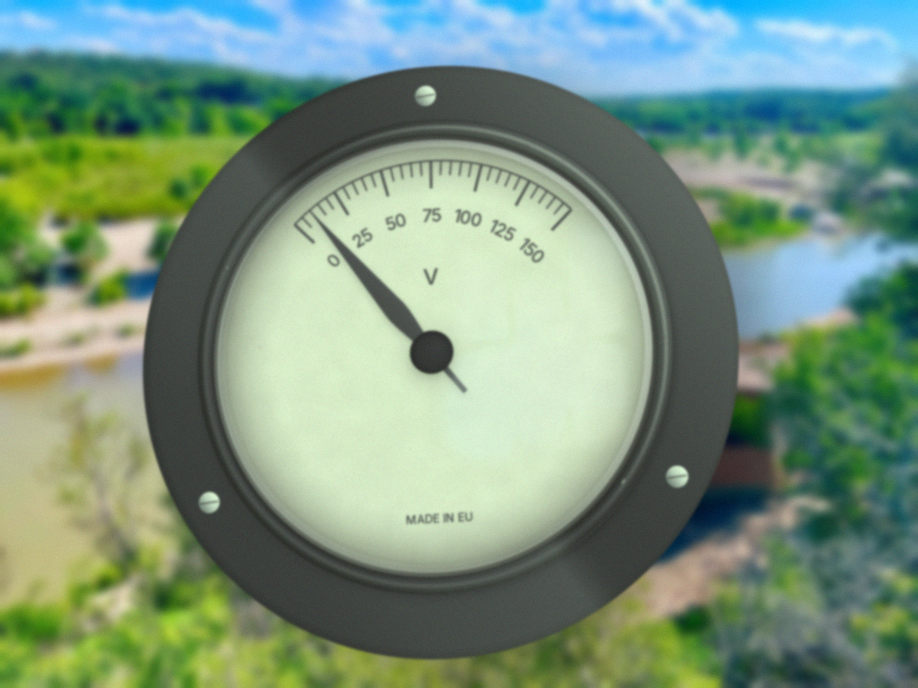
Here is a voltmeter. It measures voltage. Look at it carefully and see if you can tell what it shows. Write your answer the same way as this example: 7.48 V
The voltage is 10 V
